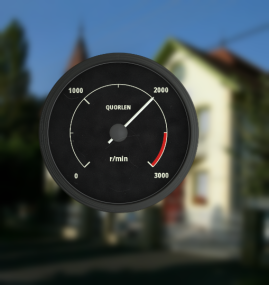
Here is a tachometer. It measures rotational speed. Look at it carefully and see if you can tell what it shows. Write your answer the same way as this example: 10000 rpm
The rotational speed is 2000 rpm
